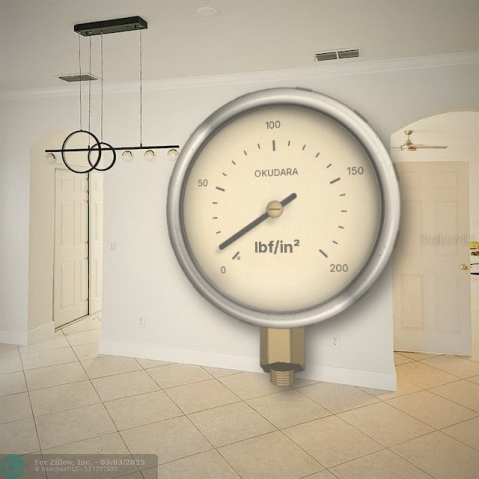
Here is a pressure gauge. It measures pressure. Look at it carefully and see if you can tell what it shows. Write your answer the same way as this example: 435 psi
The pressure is 10 psi
